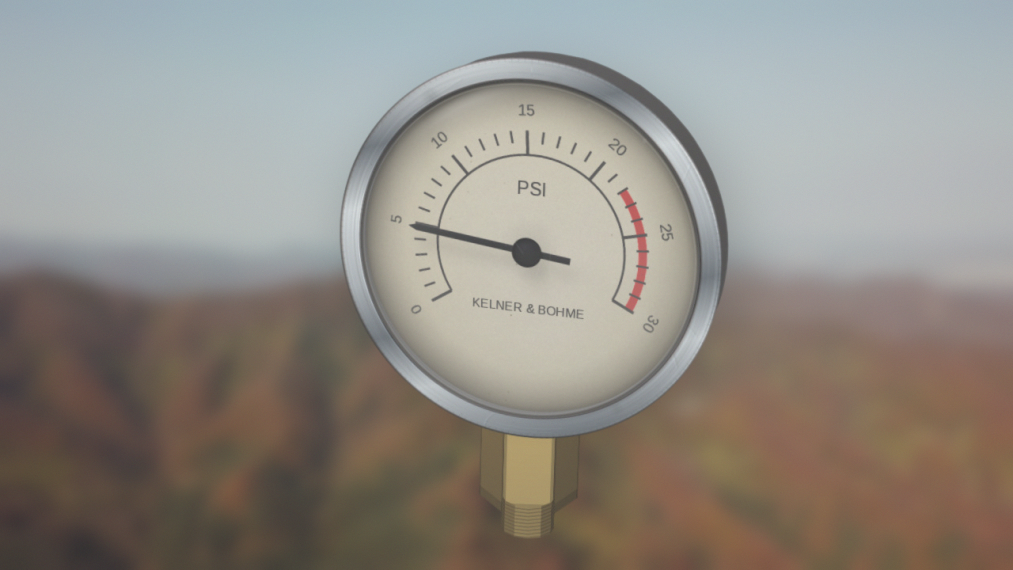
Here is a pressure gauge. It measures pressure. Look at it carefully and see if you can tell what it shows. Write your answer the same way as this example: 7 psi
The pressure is 5 psi
